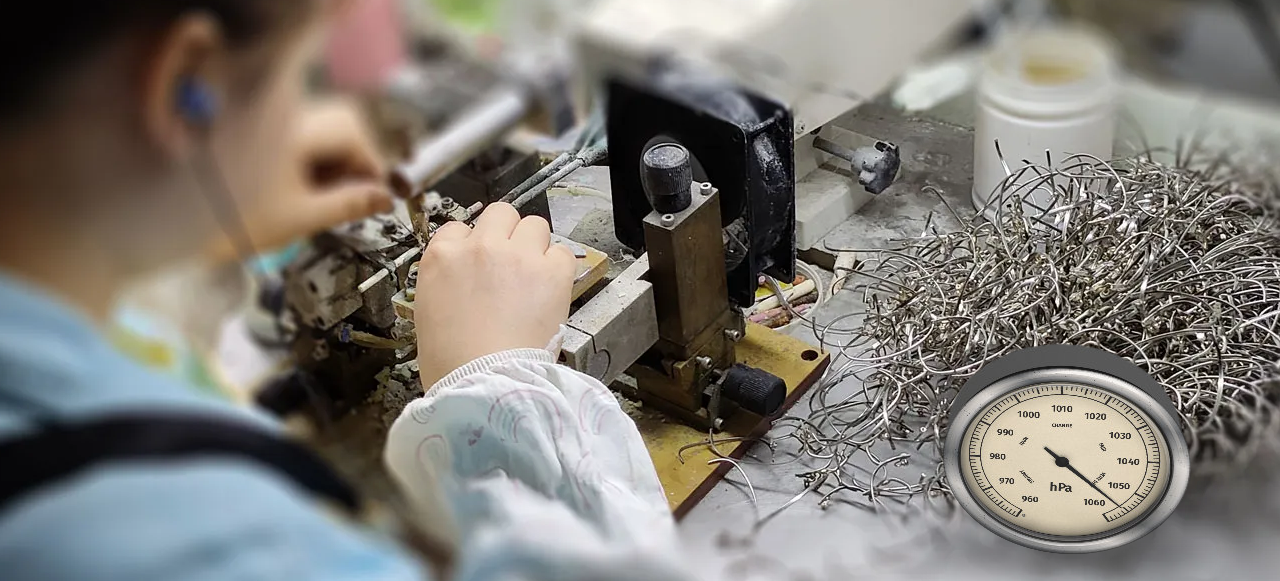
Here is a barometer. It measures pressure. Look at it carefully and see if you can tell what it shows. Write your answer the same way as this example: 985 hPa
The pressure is 1055 hPa
